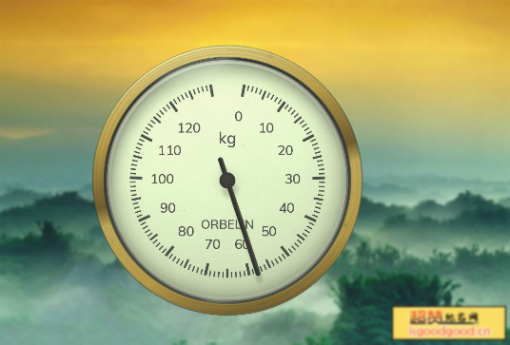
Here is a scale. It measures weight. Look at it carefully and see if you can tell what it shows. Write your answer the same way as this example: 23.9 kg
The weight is 58 kg
